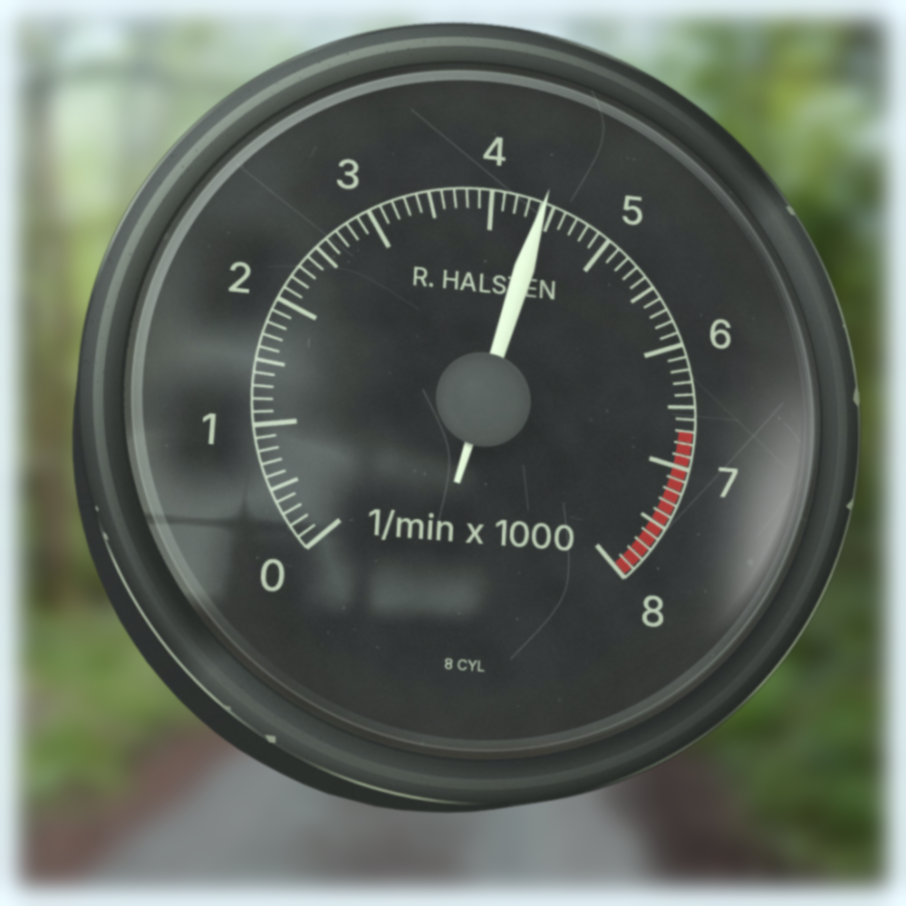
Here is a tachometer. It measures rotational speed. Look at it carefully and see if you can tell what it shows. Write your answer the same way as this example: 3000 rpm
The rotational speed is 4400 rpm
